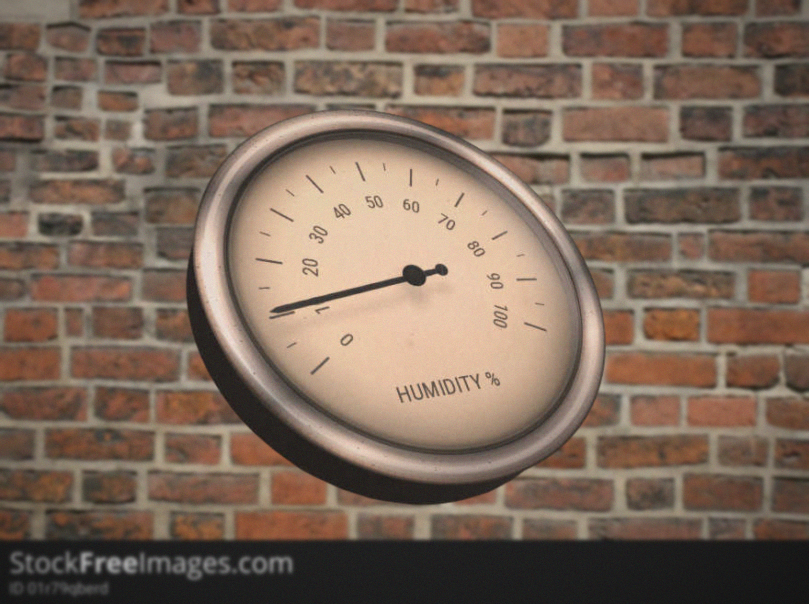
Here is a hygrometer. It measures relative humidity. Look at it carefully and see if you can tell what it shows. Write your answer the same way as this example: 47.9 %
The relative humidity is 10 %
